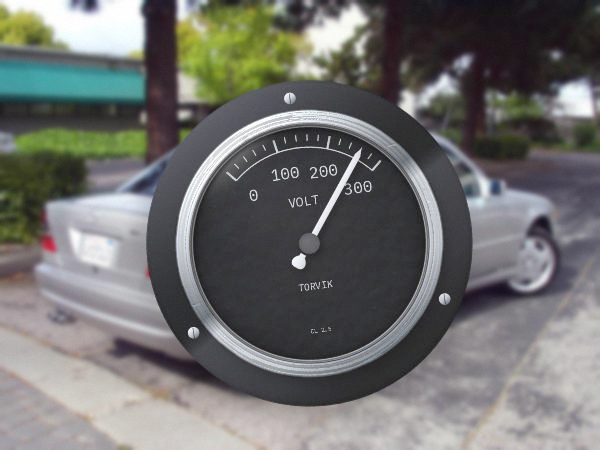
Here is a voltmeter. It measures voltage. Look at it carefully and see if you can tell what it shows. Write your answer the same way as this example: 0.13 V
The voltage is 260 V
